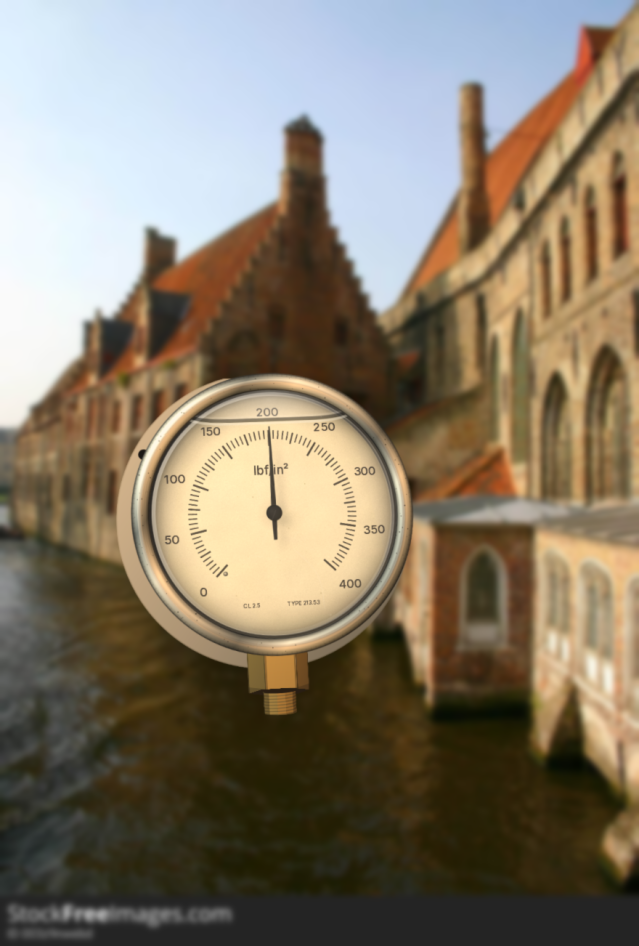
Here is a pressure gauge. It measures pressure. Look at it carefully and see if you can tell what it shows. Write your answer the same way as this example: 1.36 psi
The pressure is 200 psi
